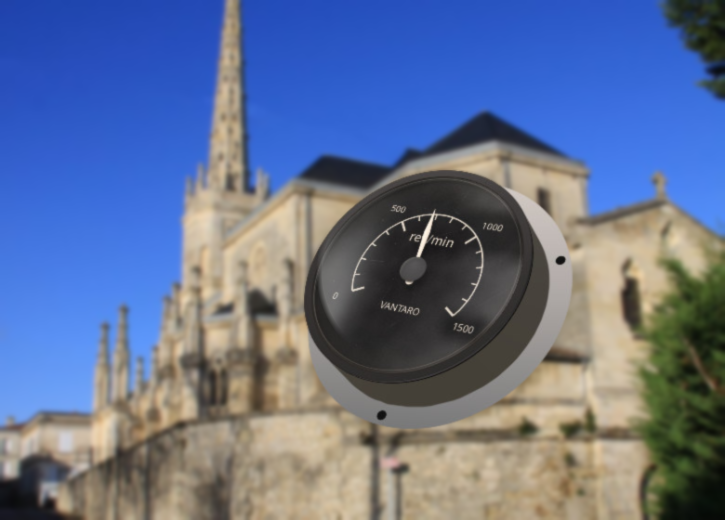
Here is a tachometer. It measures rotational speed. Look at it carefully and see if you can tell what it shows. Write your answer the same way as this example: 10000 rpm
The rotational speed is 700 rpm
